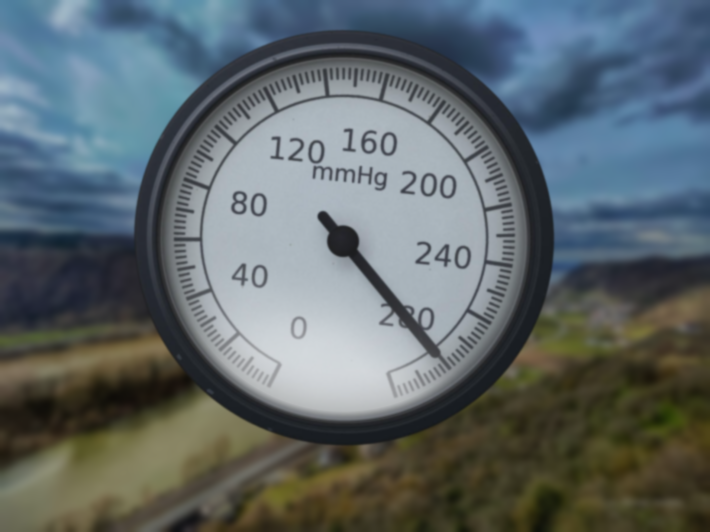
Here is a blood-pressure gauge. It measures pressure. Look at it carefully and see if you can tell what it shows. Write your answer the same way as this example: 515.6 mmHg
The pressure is 280 mmHg
